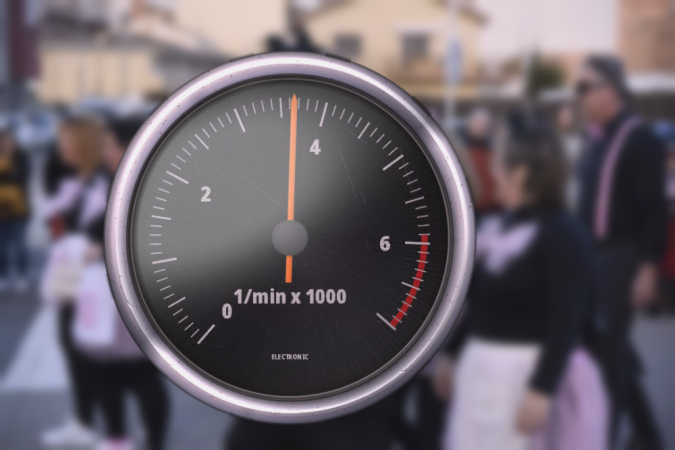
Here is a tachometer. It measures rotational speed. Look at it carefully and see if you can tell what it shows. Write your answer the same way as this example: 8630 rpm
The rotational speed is 3650 rpm
